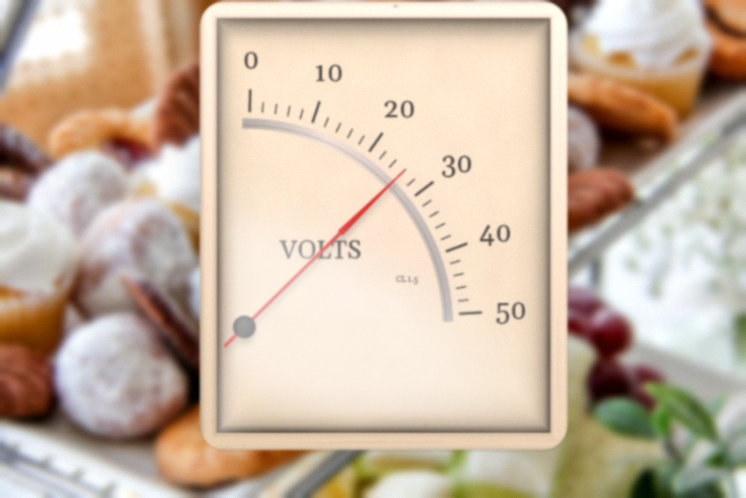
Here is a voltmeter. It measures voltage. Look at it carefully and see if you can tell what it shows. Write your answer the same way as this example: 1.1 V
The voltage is 26 V
